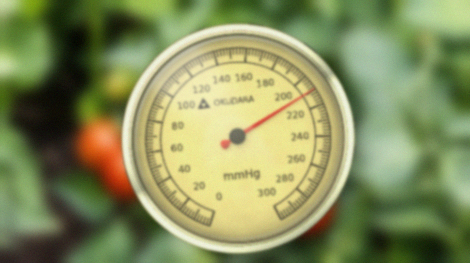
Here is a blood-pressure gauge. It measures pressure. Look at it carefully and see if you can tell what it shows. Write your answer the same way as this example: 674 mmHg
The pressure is 210 mmHg
